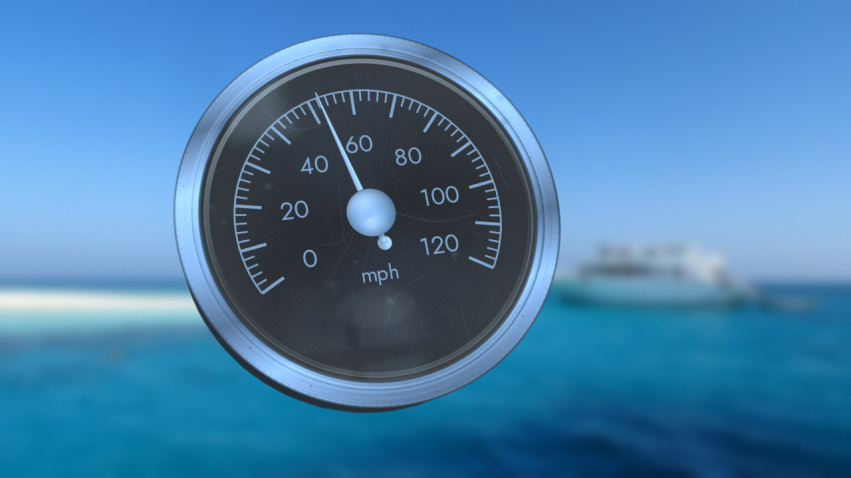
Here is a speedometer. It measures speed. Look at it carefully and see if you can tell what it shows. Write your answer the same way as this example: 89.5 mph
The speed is 52 mph
